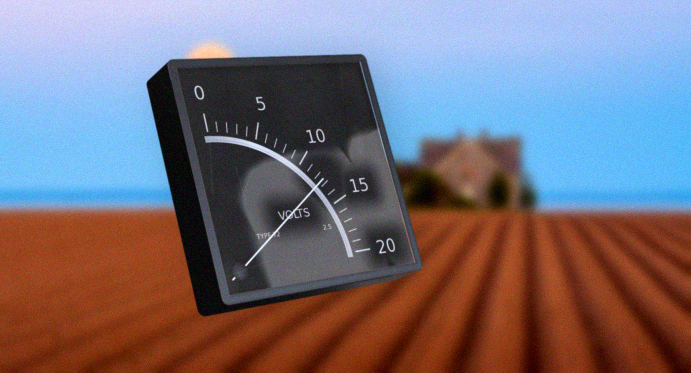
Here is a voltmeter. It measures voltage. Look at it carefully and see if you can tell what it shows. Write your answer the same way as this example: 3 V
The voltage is 12.5 V
